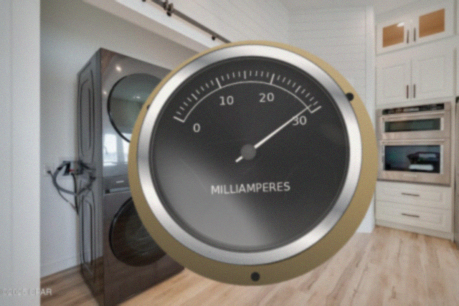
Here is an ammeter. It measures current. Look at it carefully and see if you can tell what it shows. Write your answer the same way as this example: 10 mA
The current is 29 mA
